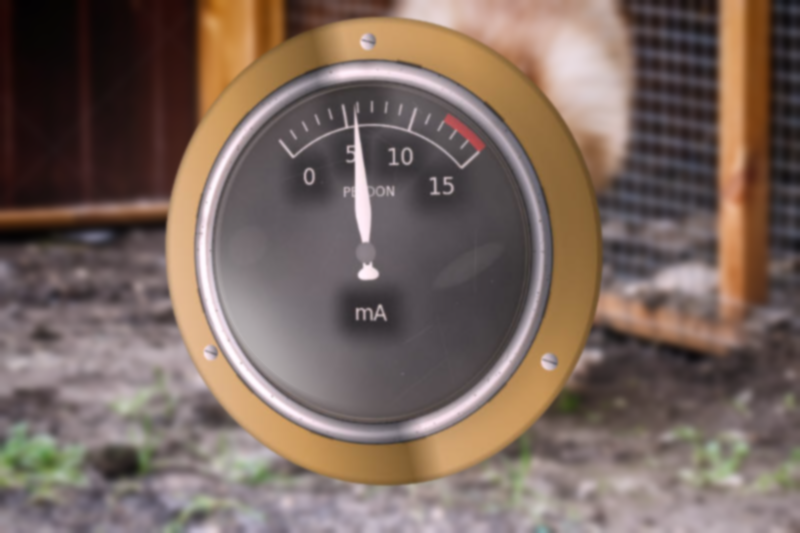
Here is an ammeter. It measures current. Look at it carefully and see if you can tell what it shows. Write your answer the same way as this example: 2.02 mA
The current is 6 mA
